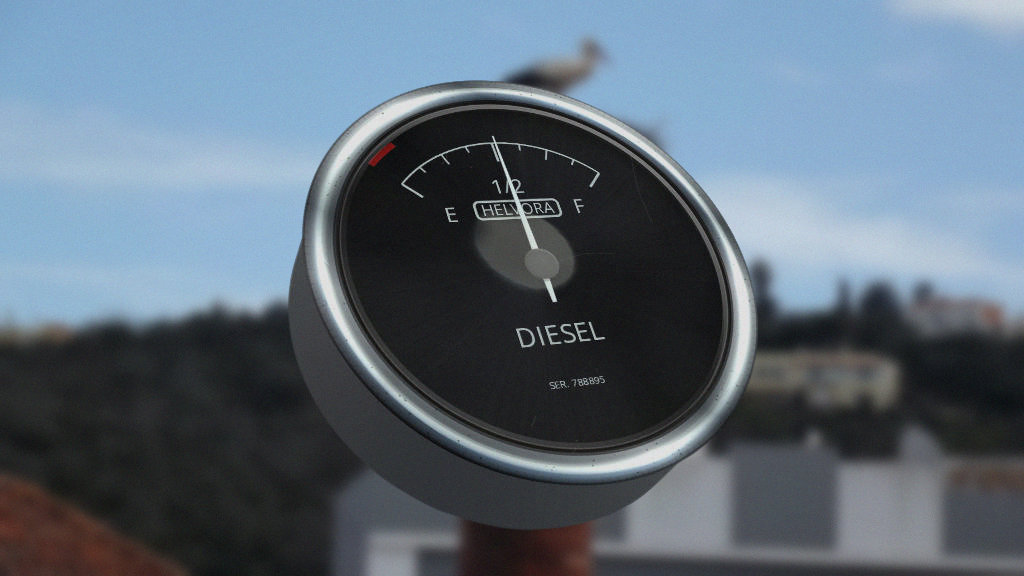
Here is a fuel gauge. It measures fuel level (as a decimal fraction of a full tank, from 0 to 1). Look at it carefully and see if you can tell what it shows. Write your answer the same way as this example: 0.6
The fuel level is 0.5
